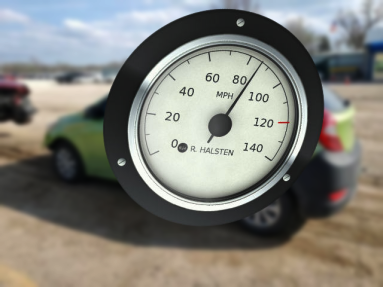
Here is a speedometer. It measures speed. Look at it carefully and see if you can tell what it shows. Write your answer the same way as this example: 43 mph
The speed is 85 mph
